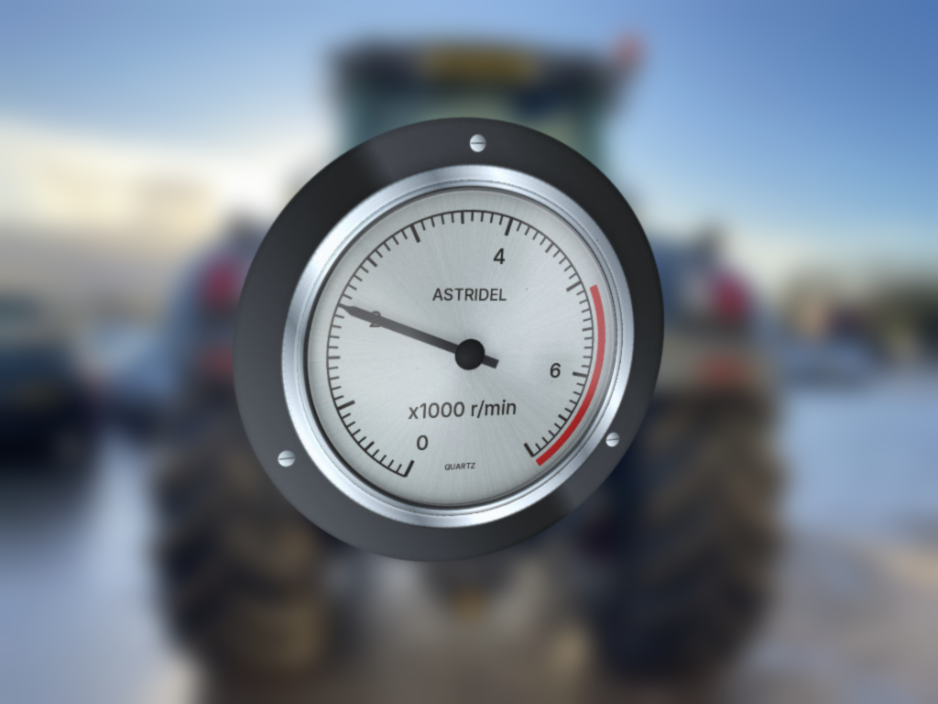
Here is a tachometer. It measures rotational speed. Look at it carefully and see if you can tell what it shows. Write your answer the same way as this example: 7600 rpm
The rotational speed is 2000 rpm
